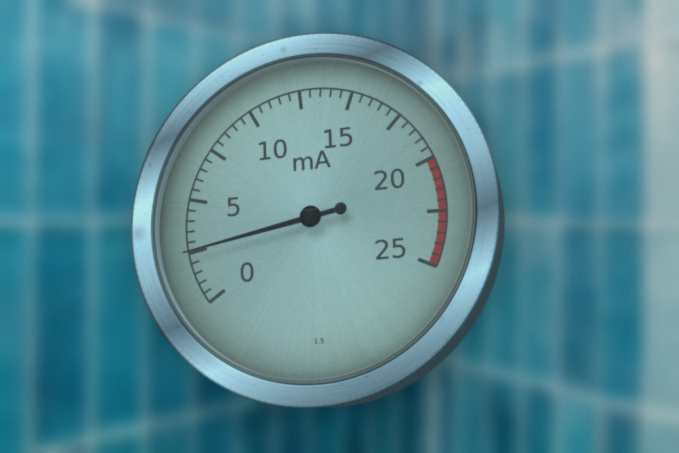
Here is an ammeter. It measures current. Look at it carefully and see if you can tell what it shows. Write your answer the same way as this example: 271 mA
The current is 2.5 mA
